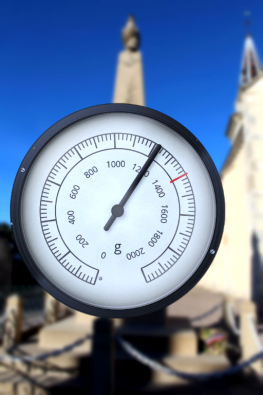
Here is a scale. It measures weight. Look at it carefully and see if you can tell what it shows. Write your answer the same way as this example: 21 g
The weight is 1220 g
